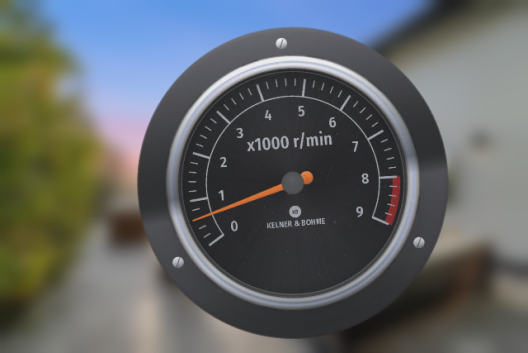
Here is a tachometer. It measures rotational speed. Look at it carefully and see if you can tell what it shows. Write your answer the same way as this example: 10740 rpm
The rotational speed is 600 rpm
